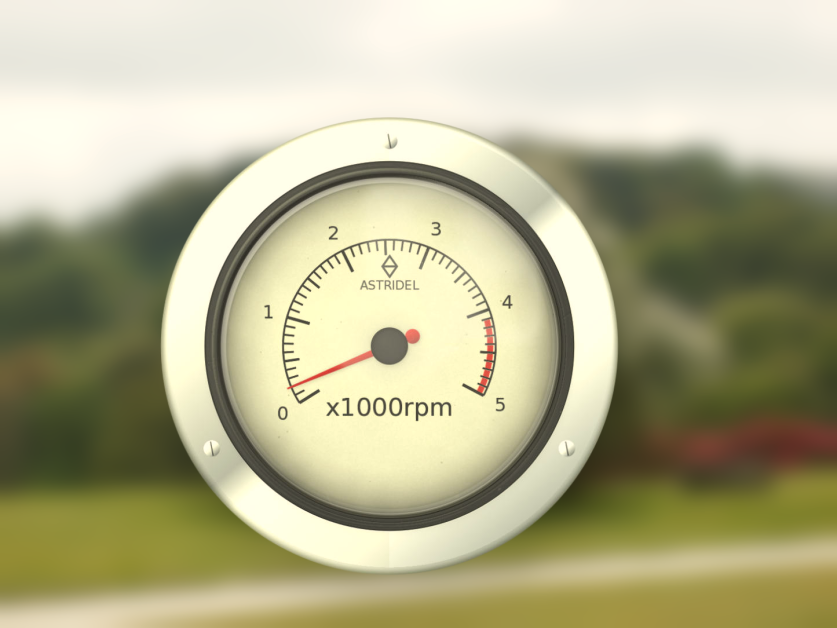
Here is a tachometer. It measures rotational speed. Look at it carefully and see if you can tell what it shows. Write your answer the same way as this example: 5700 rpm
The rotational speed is 200 rpm
